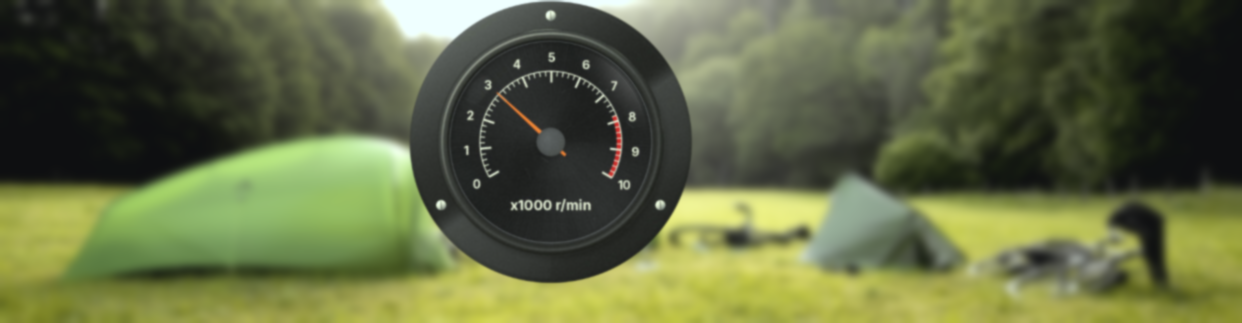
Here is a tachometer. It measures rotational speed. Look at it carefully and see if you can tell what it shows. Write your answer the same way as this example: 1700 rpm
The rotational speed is 3000 rpm
